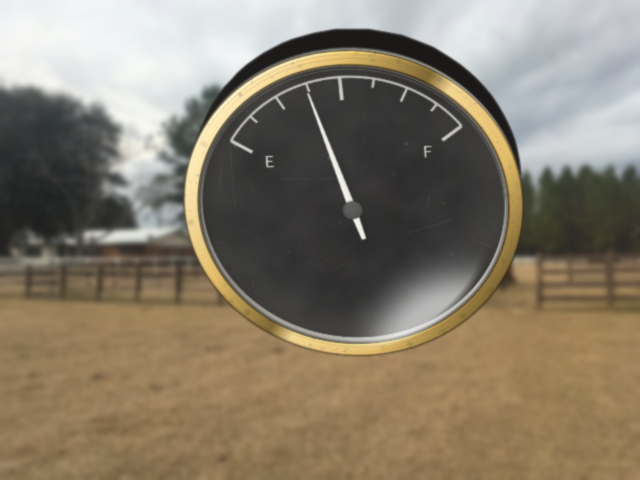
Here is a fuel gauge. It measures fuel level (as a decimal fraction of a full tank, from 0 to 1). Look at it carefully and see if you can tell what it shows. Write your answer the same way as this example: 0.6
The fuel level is 0.375
